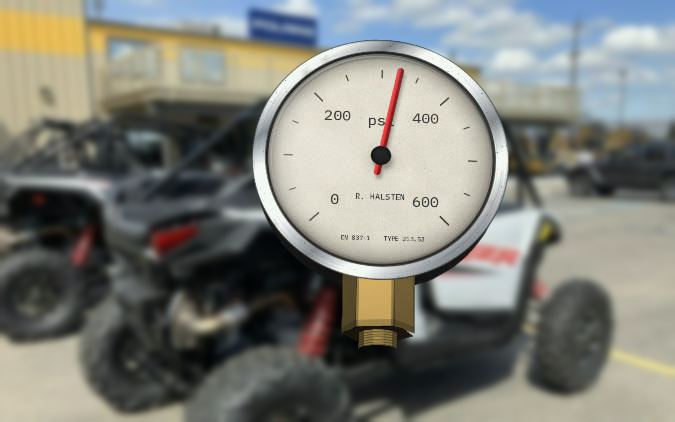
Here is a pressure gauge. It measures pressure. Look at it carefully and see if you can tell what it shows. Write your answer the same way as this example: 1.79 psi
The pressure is 325 psi
